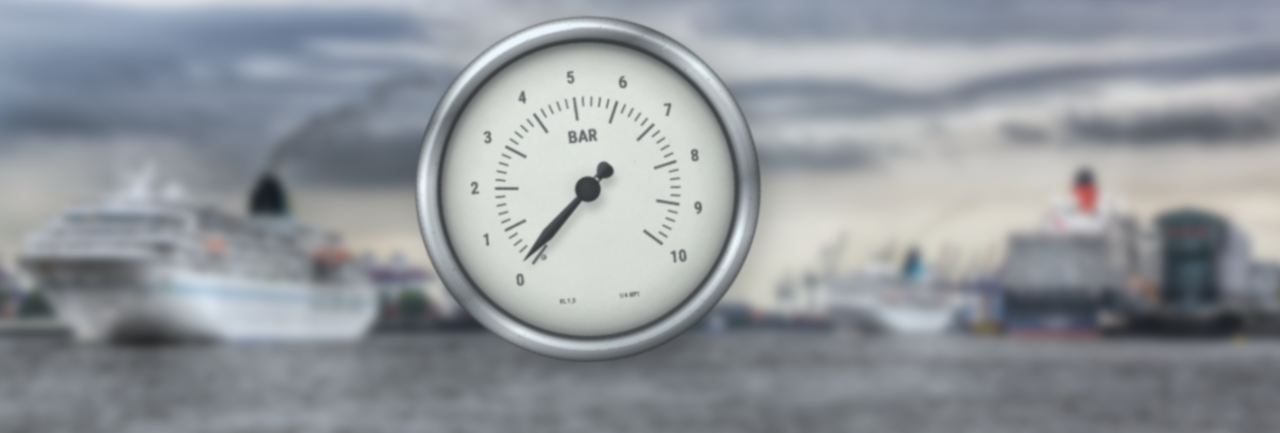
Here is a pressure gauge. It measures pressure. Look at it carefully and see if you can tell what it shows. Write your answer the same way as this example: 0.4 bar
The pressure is 0.2 bar
